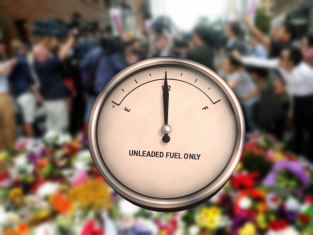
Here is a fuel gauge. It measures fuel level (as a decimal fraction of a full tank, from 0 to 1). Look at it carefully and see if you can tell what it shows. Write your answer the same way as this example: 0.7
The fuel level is 0.5
